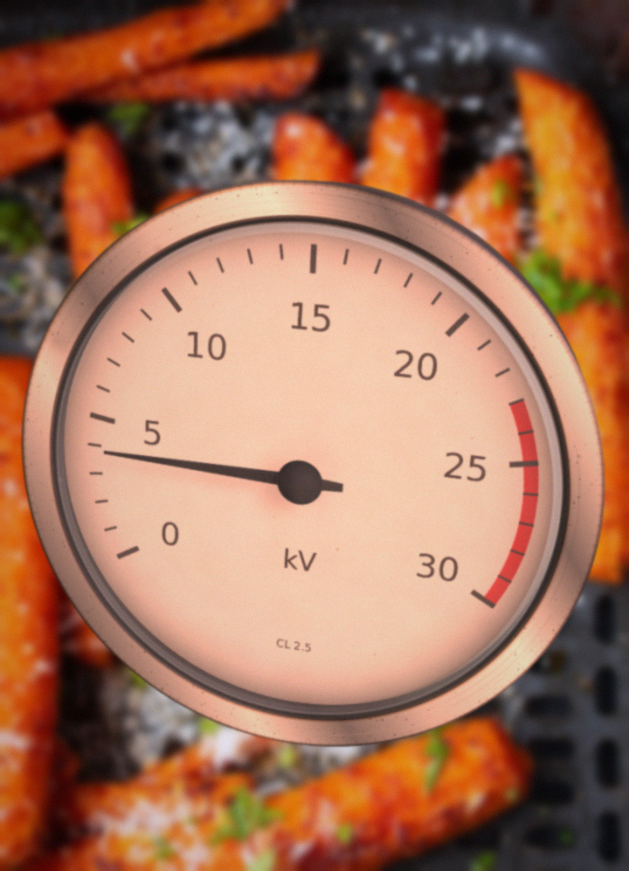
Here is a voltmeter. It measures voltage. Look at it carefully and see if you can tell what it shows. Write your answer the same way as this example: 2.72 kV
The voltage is 4 kV
